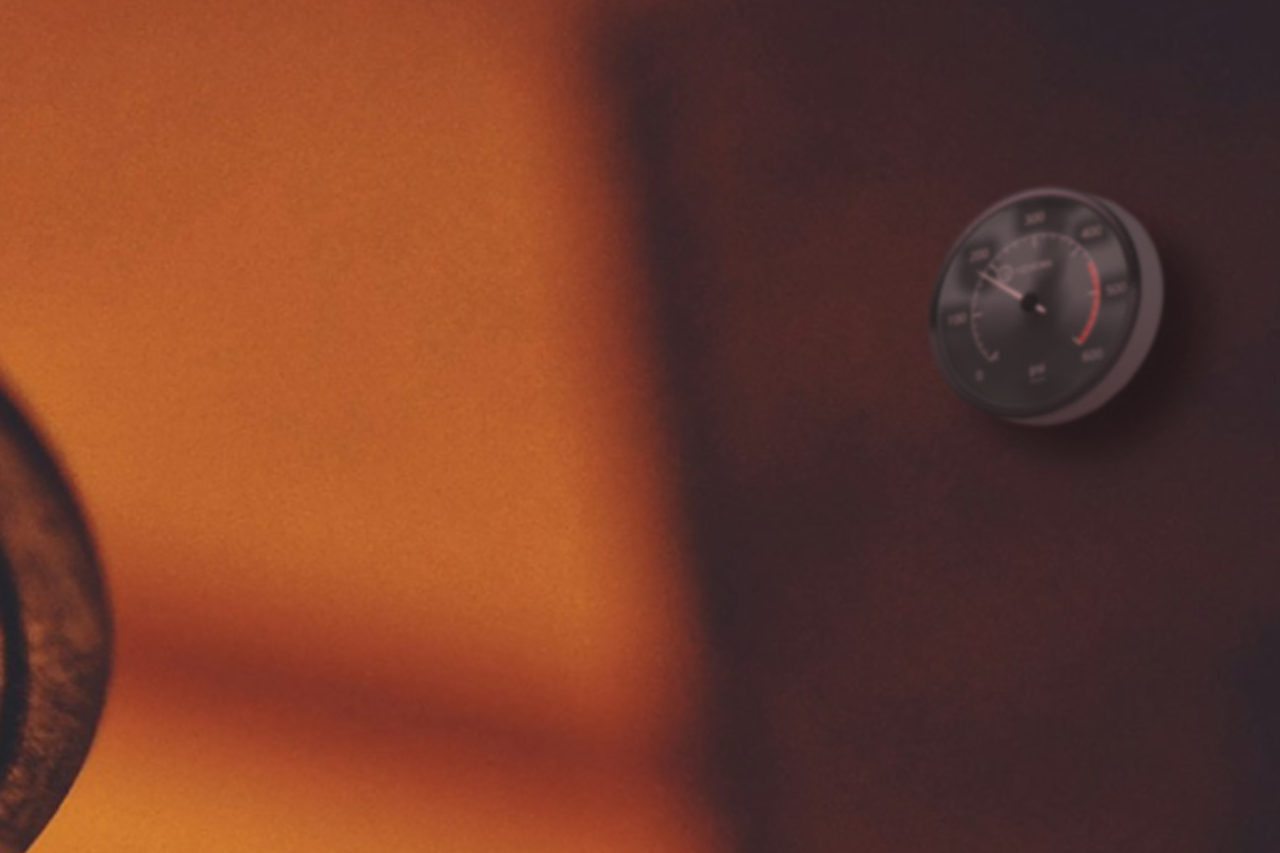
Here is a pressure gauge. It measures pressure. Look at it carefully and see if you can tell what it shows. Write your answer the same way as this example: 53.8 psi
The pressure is 180 psi
